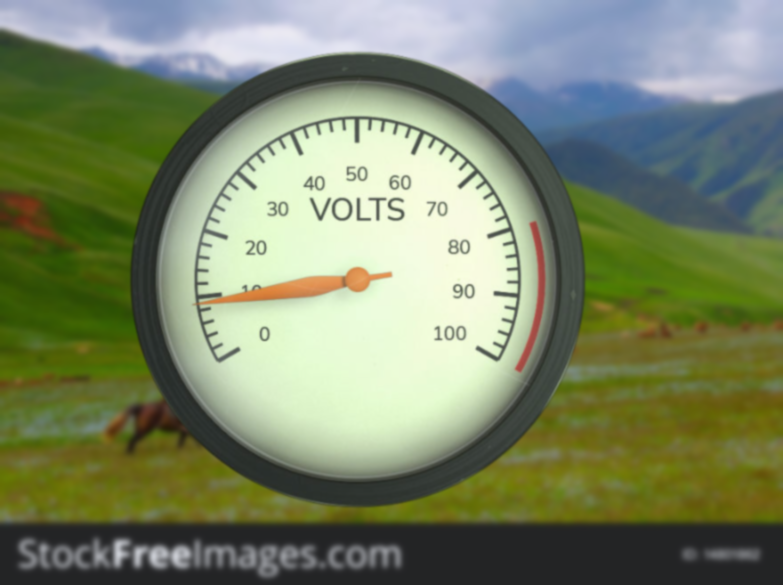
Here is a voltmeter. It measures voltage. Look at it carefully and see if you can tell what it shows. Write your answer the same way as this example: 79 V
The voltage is 9 V
